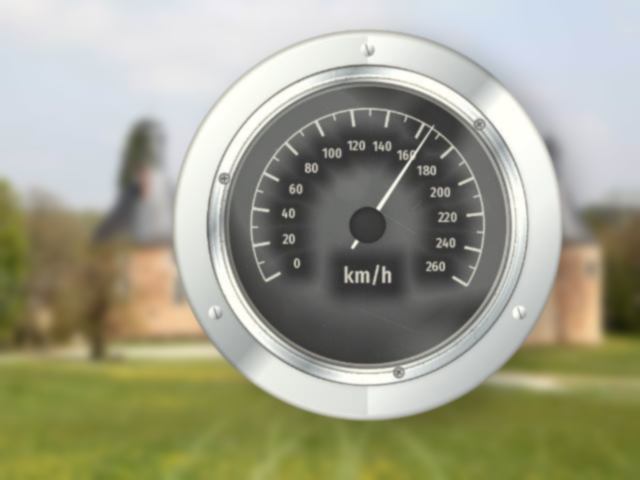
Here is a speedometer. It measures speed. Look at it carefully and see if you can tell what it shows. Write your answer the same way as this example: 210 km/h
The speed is 165 km/h
